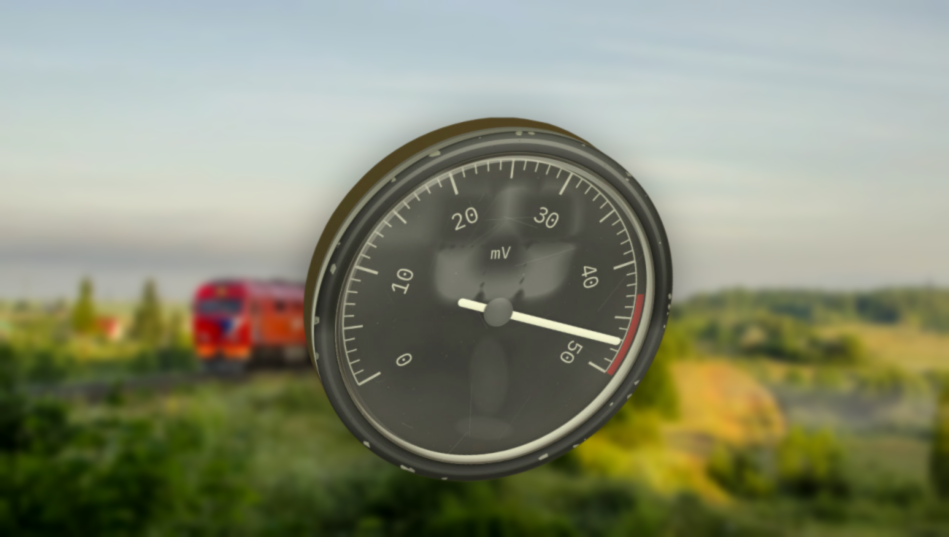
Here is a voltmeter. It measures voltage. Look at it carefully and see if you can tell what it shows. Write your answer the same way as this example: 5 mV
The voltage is 47 mV
